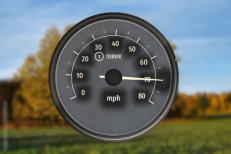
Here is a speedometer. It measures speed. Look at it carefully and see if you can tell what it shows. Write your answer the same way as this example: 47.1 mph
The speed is 70 mph
